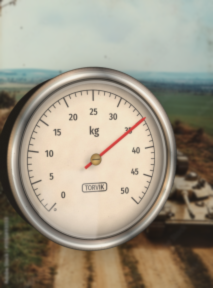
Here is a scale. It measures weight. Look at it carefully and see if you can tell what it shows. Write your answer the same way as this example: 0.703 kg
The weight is 35 kg
